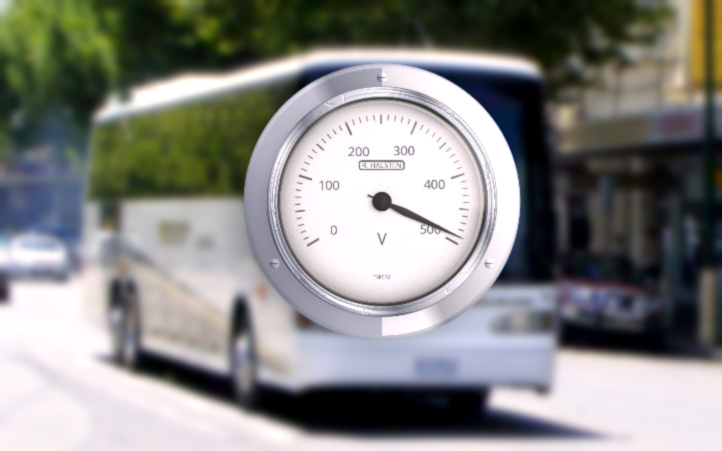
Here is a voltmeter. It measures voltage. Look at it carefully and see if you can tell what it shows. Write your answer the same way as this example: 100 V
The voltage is 490 V
